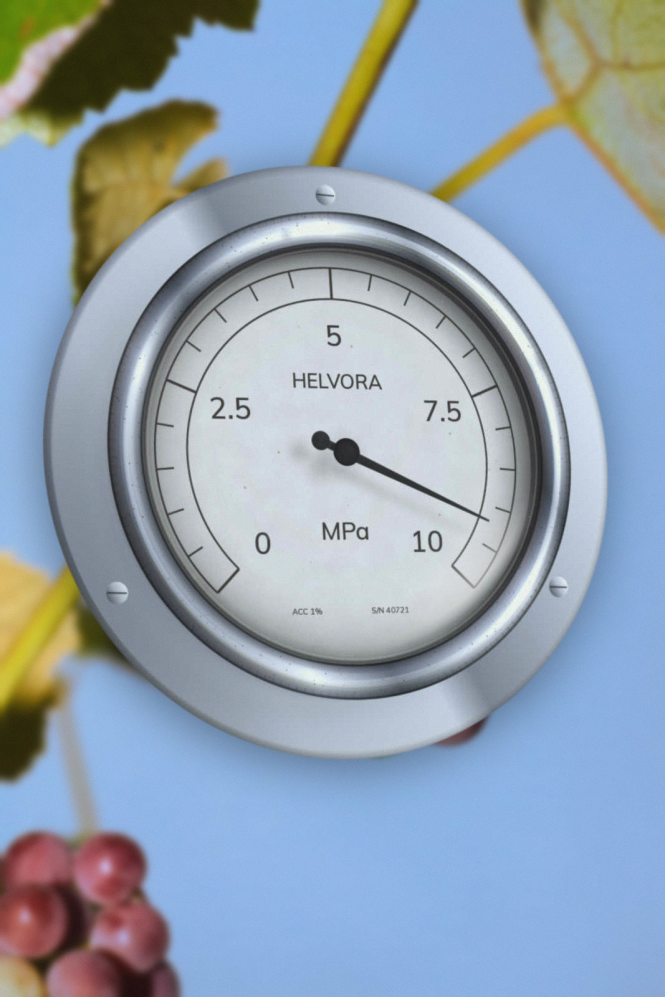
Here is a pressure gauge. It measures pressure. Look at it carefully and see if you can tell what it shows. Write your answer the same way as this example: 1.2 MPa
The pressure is 9.25 MPa
